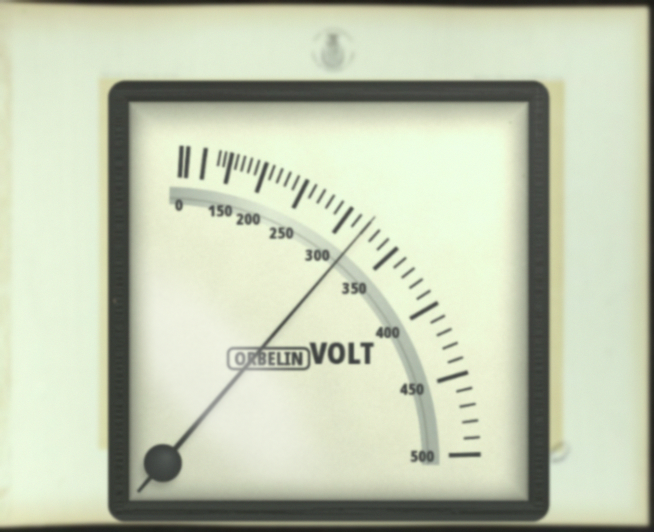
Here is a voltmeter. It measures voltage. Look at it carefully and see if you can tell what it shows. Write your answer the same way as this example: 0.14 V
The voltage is 320 V
